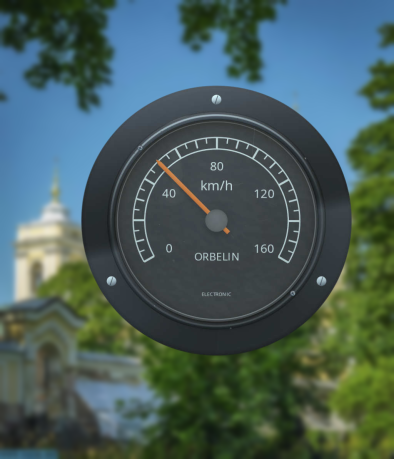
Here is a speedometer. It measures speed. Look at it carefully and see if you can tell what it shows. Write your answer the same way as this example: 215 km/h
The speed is 50 km/h
